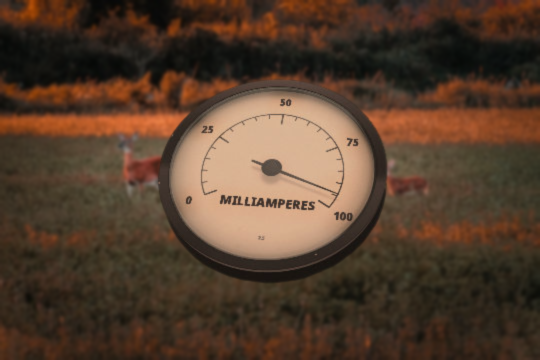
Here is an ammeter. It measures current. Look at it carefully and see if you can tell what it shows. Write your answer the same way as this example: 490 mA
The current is 95 mA
